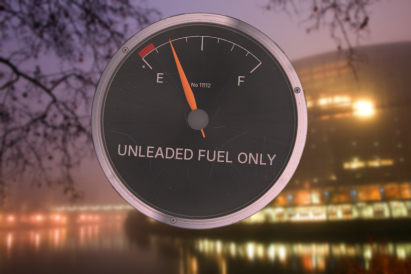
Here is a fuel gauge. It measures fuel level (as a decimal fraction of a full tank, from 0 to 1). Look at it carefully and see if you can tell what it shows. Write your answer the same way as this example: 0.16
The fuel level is 0.25
